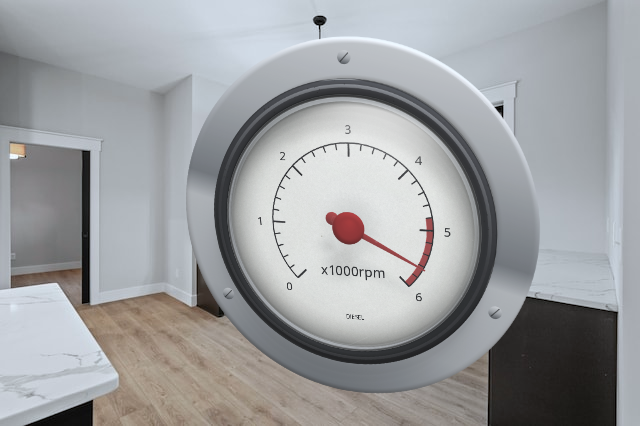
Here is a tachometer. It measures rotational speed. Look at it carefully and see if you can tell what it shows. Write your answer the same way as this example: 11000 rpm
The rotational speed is 5600 rpm
